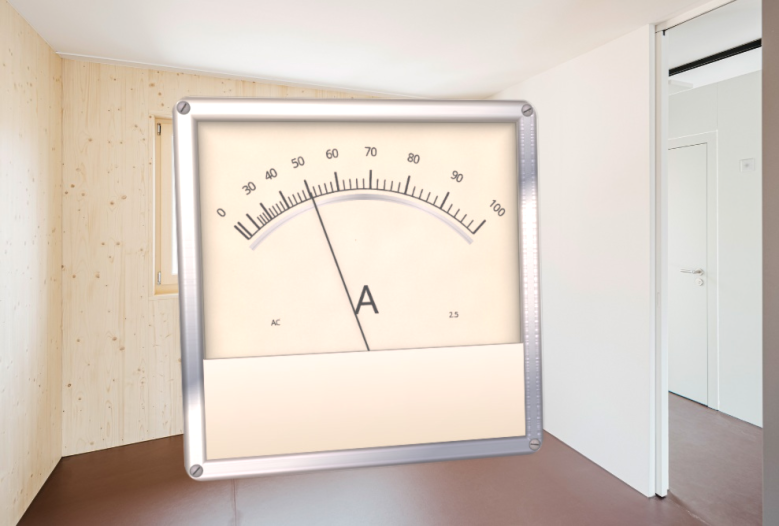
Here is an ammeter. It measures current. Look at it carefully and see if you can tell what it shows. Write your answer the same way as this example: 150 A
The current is 50 A
